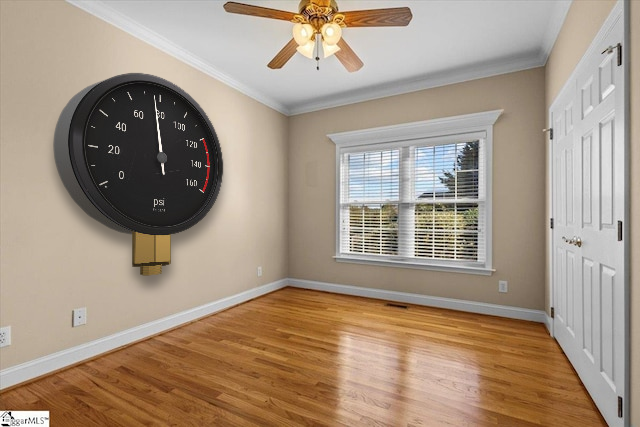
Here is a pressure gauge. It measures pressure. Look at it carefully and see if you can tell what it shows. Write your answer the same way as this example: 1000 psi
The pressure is 75 psi
